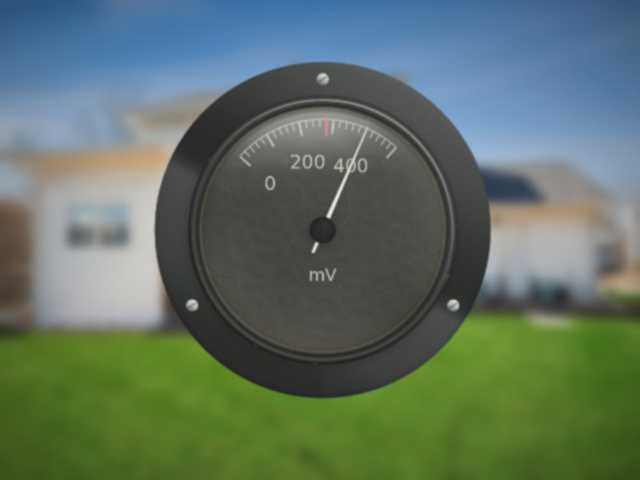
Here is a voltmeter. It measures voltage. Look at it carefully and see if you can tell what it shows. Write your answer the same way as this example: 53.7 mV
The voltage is 400 mV
